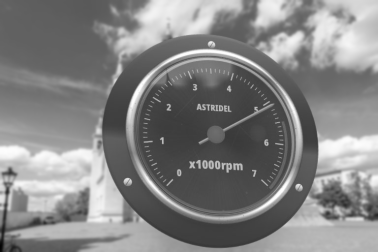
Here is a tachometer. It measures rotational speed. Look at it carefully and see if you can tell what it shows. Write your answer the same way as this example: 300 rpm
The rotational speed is 5100 rpm
